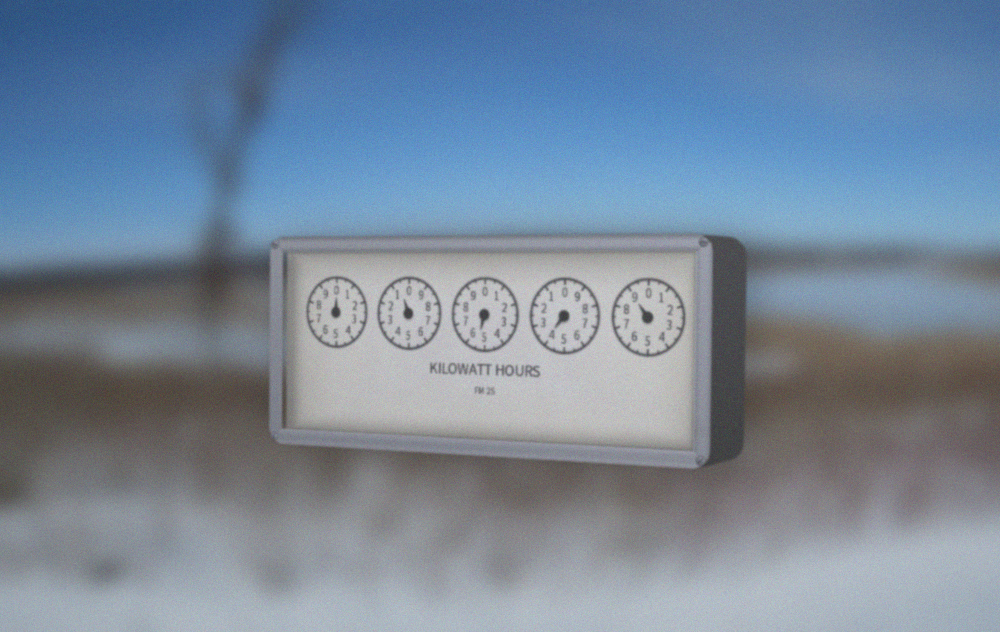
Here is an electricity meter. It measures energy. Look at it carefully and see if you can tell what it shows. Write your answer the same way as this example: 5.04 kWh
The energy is 539 kWh
